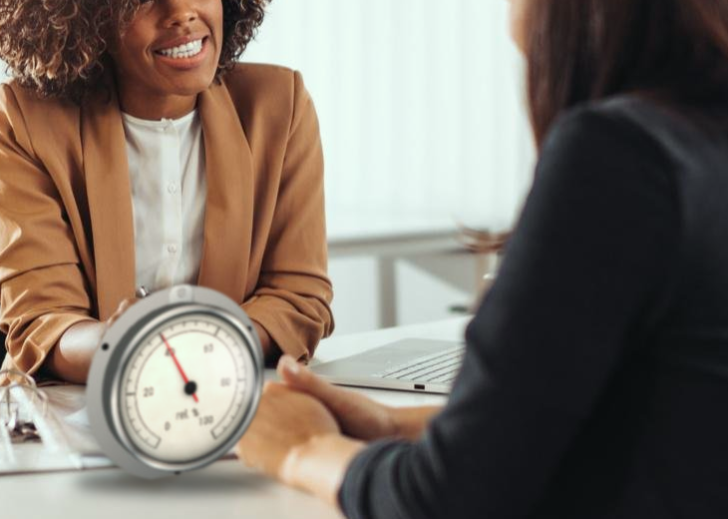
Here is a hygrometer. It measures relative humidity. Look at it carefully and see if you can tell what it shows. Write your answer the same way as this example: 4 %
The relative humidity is 40 %
